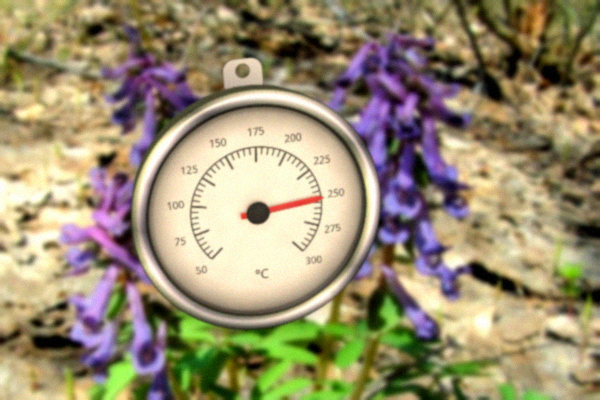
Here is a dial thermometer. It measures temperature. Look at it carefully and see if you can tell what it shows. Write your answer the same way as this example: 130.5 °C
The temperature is 250 °C
